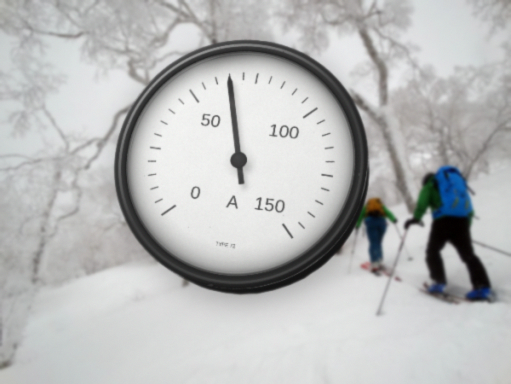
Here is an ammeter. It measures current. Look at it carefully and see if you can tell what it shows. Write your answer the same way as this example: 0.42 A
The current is 65 A
